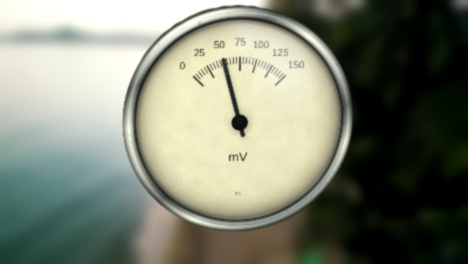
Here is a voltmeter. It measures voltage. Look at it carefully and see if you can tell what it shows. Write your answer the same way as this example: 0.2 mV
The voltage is 50 mV
